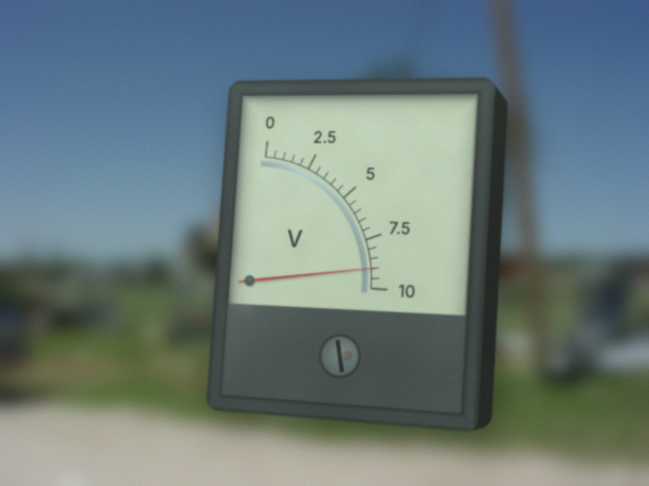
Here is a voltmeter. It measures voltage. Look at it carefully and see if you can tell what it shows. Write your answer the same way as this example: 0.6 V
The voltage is 9 V
